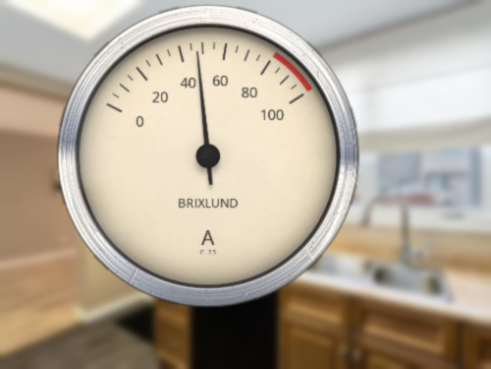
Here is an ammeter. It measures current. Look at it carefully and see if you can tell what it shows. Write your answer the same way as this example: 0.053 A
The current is 47.5 A
